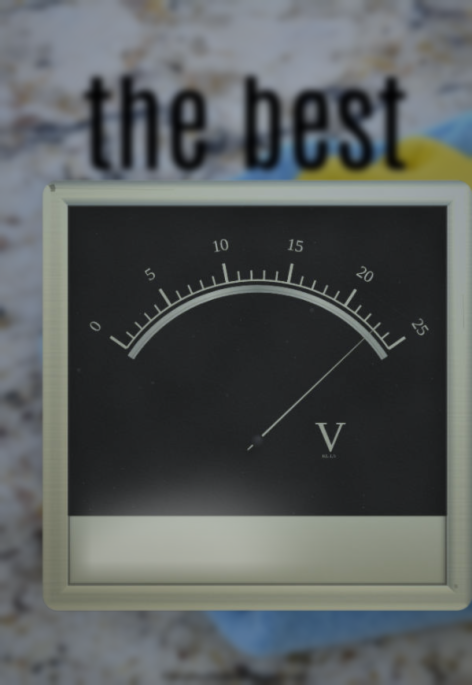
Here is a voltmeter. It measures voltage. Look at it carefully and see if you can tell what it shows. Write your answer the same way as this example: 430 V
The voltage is 23 V
